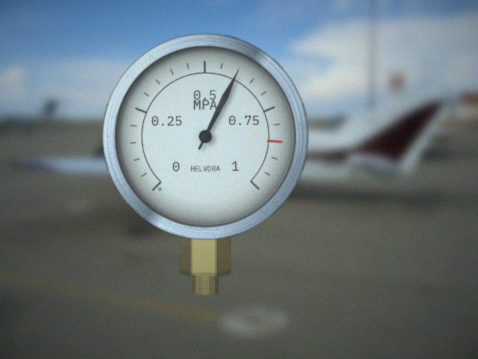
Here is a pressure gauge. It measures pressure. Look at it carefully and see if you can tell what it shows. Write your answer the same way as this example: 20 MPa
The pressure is 0.6 MPa
